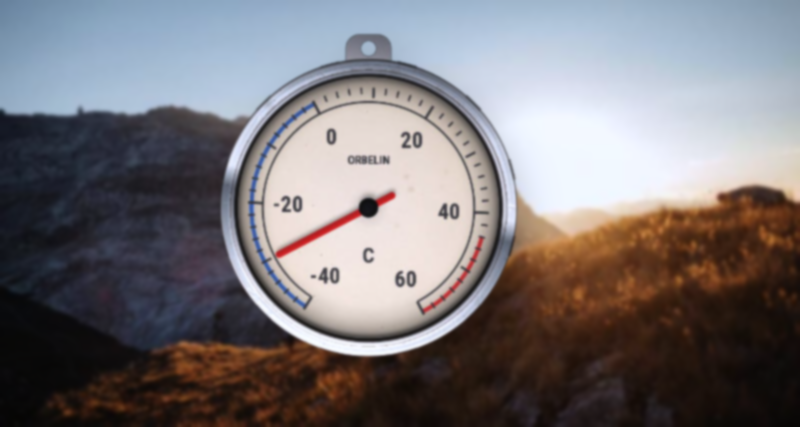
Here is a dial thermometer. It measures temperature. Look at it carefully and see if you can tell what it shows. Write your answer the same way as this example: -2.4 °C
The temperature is -30 °C
